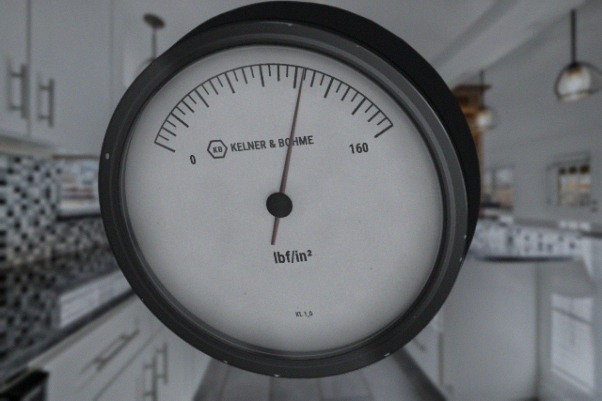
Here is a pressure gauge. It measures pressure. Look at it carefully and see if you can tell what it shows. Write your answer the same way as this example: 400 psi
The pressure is 105 psi
